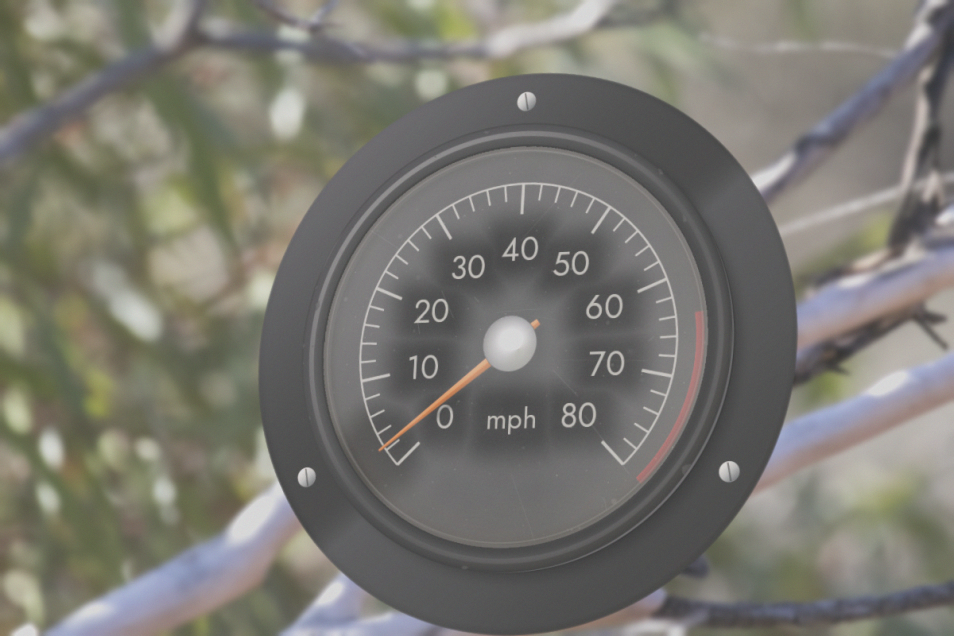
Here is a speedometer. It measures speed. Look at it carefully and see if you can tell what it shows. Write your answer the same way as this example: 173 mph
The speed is 2 mph
